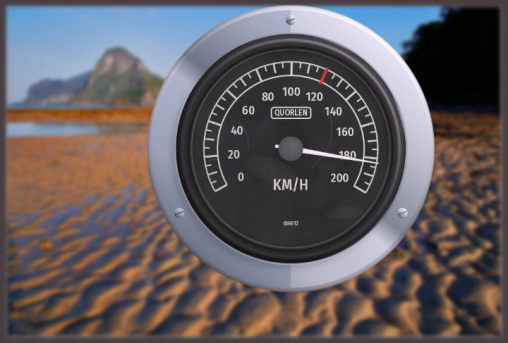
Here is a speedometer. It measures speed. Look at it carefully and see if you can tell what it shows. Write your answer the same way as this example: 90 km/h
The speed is 182.5 km/h
